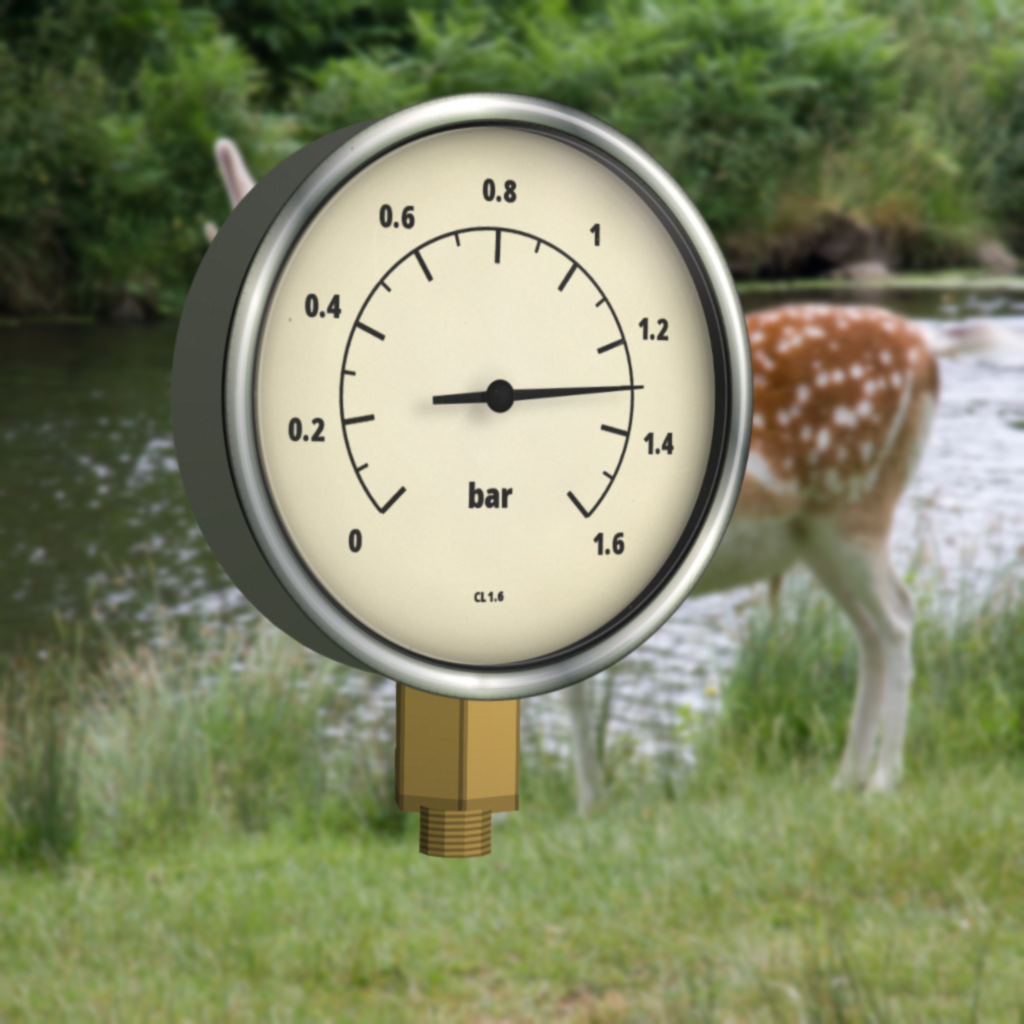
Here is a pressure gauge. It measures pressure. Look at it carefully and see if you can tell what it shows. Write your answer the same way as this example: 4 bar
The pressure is 1.3 bar
